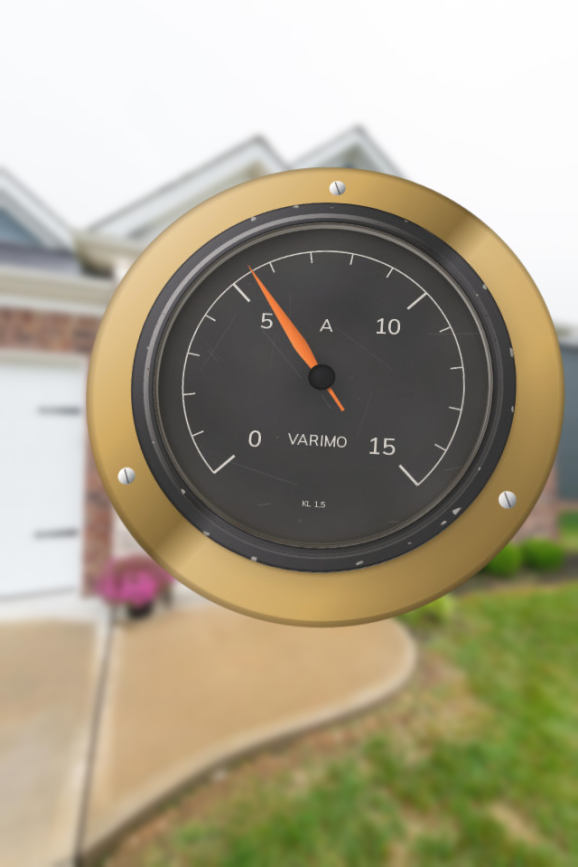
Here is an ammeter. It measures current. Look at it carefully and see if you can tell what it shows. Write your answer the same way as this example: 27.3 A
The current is 5.5 A
